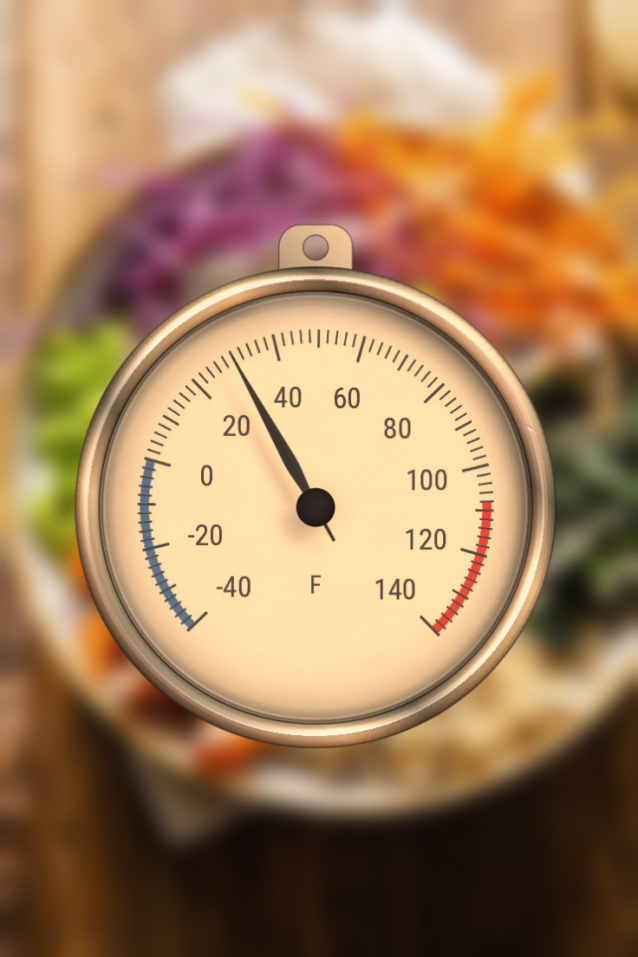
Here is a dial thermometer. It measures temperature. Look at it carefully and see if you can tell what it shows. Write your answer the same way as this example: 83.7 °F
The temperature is 30 °F
